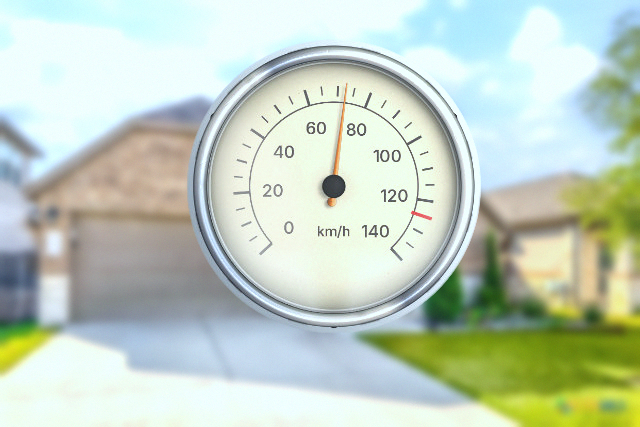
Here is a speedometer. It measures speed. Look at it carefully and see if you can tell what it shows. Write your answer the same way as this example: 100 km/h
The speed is 72.5 km/h
